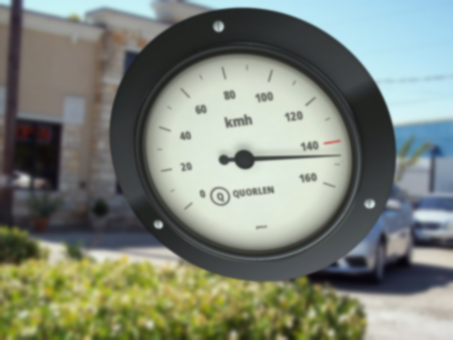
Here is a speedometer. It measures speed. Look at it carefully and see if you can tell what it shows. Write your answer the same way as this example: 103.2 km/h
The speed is 145 km/h
